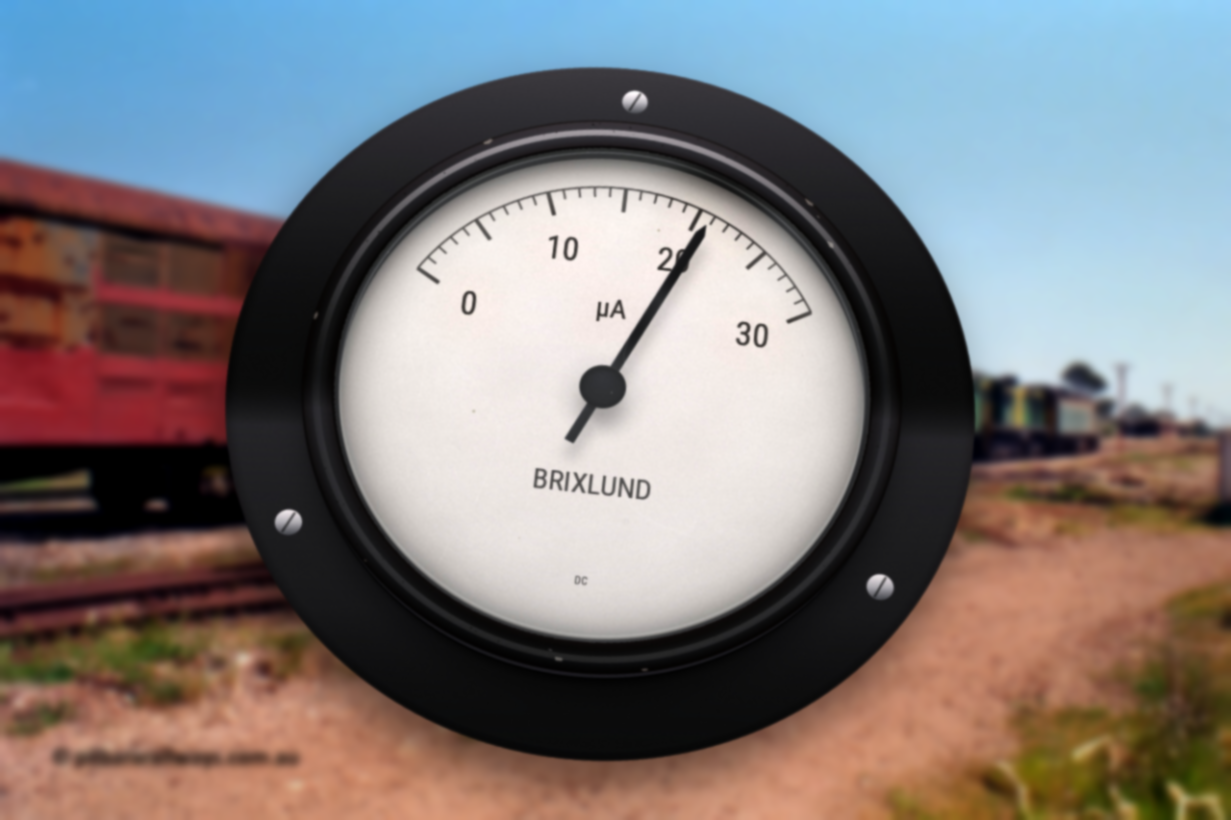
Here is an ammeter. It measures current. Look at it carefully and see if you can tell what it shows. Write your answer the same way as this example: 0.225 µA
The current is 21 µA
